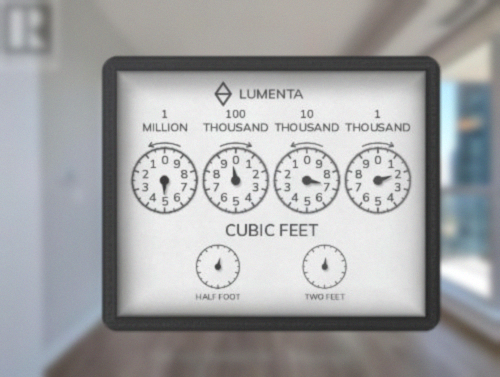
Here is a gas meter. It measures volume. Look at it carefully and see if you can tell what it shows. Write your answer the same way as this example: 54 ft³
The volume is 497200 ft³
